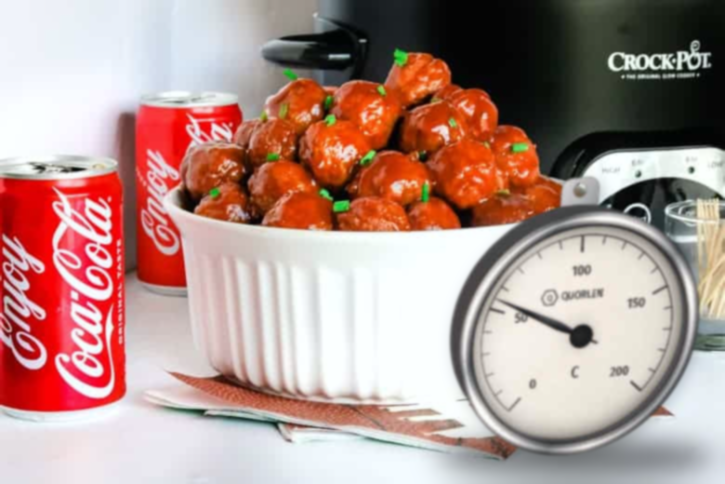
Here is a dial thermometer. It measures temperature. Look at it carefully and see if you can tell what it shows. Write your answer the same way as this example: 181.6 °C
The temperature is 55 °C
